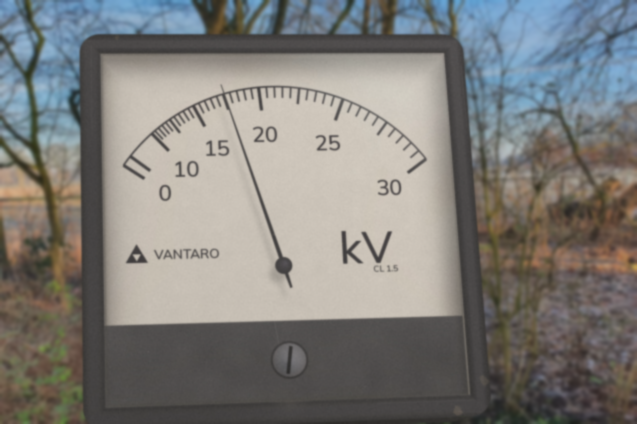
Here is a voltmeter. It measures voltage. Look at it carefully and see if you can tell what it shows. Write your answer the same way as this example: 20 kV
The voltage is 17.5 kV
